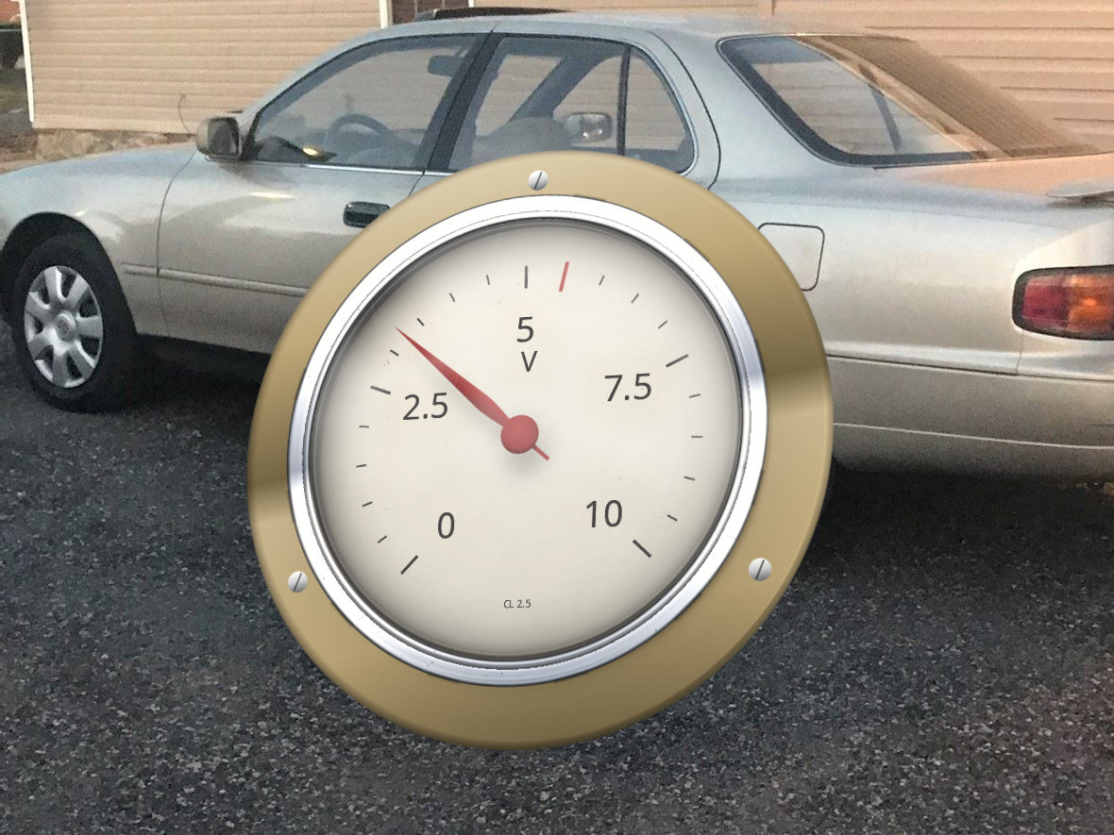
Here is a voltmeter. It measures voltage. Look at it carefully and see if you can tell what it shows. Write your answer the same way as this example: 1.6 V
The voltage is 3.25 V
